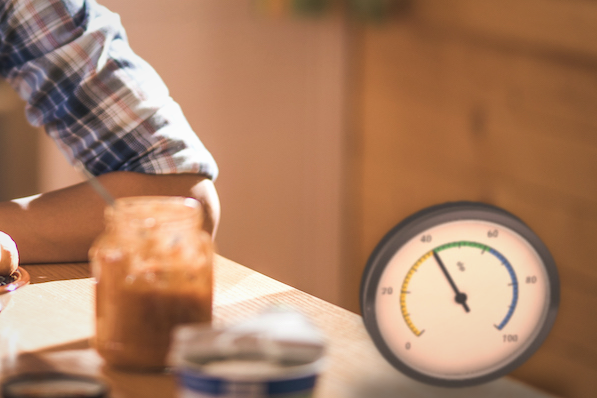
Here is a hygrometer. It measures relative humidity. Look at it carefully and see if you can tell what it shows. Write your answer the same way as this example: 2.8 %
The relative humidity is 40 %
